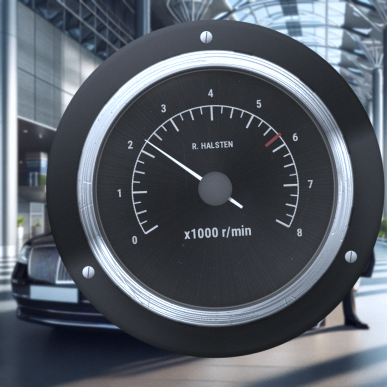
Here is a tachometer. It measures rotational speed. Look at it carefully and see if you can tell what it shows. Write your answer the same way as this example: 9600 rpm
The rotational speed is 2250 rpm
